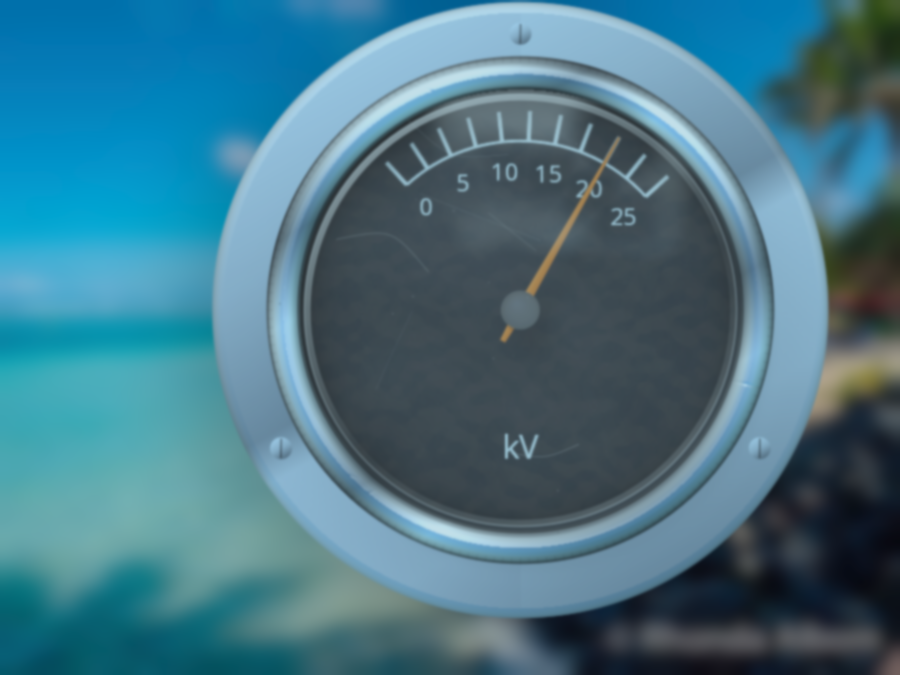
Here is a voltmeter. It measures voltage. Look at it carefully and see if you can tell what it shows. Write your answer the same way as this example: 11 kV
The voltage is 20 kV
